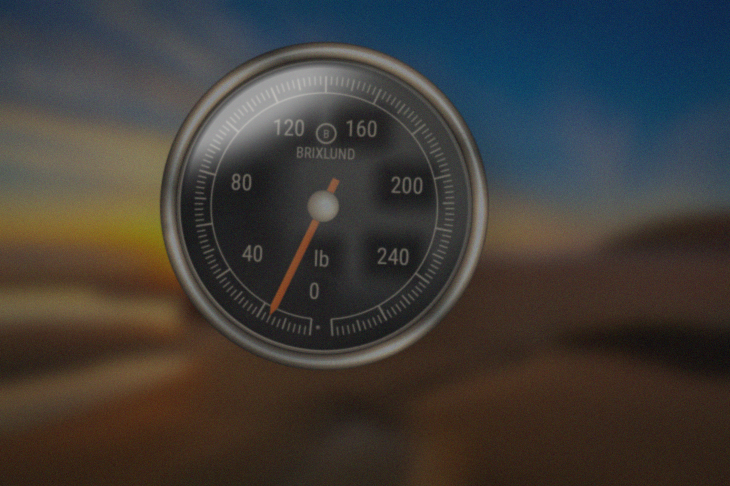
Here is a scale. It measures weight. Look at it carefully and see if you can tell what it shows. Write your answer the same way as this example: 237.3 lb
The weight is 16 lb
